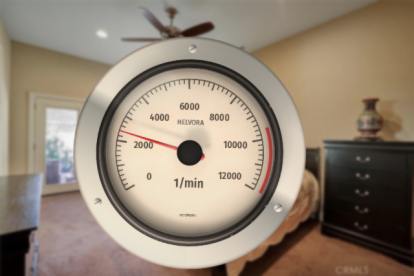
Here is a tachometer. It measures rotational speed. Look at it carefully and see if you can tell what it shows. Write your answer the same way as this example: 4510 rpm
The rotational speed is 2400 rpm
